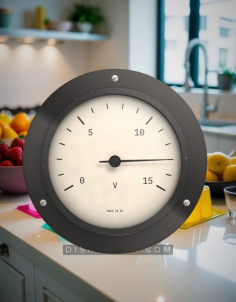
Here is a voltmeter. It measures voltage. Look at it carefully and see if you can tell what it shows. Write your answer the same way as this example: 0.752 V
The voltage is 13 V
